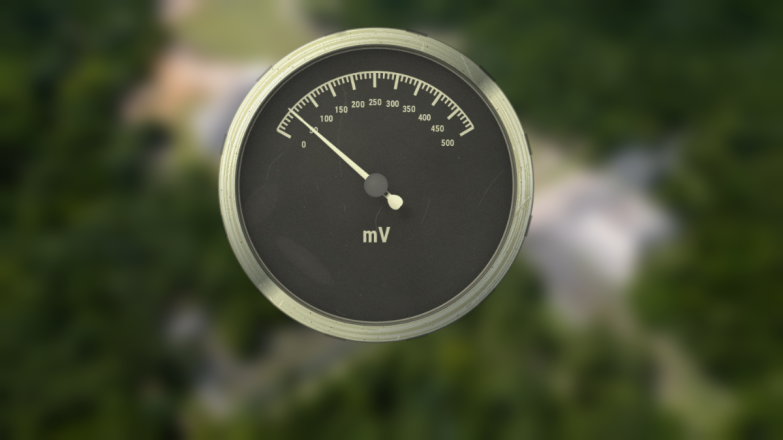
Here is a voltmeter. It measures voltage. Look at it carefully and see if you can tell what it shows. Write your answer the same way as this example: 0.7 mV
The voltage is 50 mV
